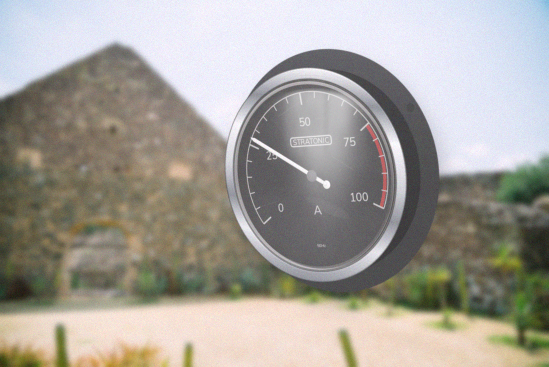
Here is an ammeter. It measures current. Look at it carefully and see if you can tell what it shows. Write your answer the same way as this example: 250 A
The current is 27.5 A
